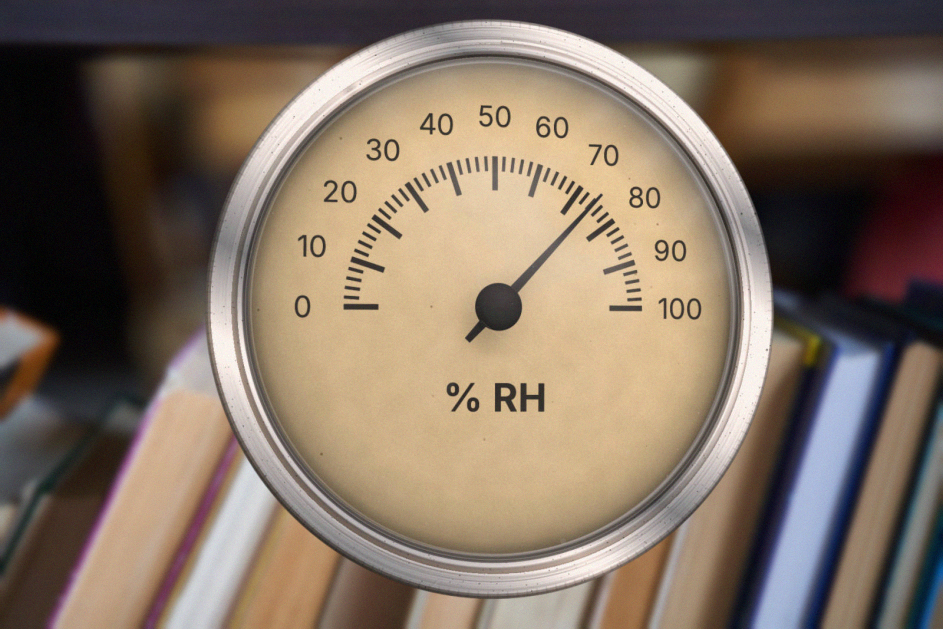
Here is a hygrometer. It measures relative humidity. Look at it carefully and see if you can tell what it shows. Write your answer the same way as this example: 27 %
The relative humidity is 74 %
